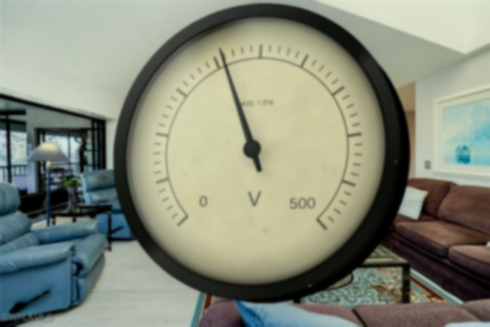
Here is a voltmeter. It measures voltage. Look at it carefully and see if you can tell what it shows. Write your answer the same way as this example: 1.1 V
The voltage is 210 V
